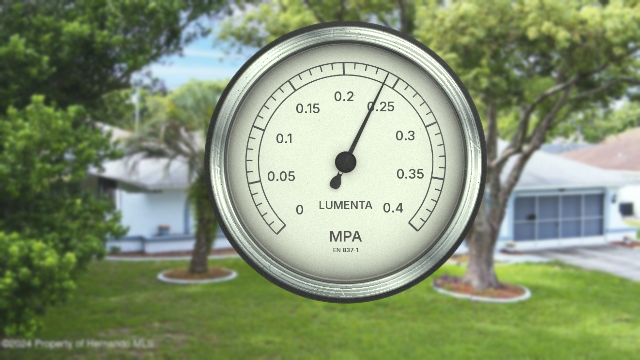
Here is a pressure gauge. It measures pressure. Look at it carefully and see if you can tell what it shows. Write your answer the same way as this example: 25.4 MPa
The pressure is 0.24 MPa
